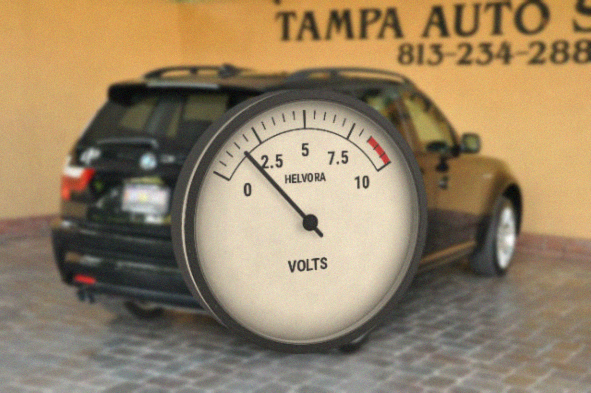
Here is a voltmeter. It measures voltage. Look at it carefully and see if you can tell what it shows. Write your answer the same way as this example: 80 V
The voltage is 1.5 V
